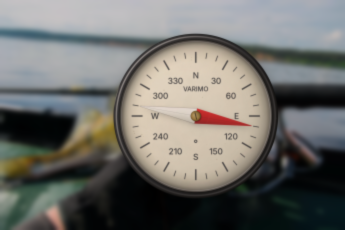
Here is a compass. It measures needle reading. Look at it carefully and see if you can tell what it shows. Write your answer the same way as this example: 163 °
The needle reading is 100 °
